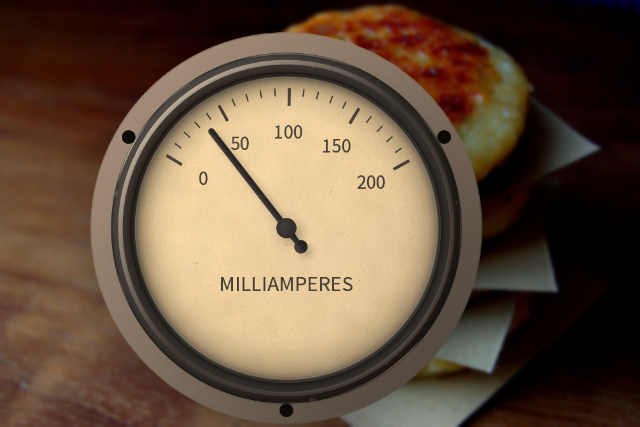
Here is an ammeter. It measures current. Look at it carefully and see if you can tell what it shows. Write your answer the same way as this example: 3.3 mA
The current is 35 mA
